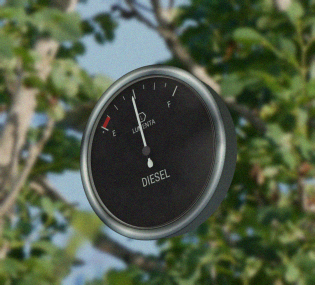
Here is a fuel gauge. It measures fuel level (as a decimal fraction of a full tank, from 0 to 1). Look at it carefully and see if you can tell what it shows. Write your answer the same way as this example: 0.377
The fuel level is 0.5
